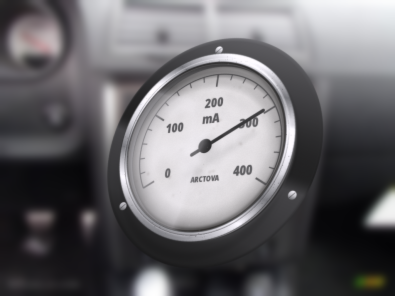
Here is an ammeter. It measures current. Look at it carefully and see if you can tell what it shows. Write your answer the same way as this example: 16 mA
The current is 300 mA
